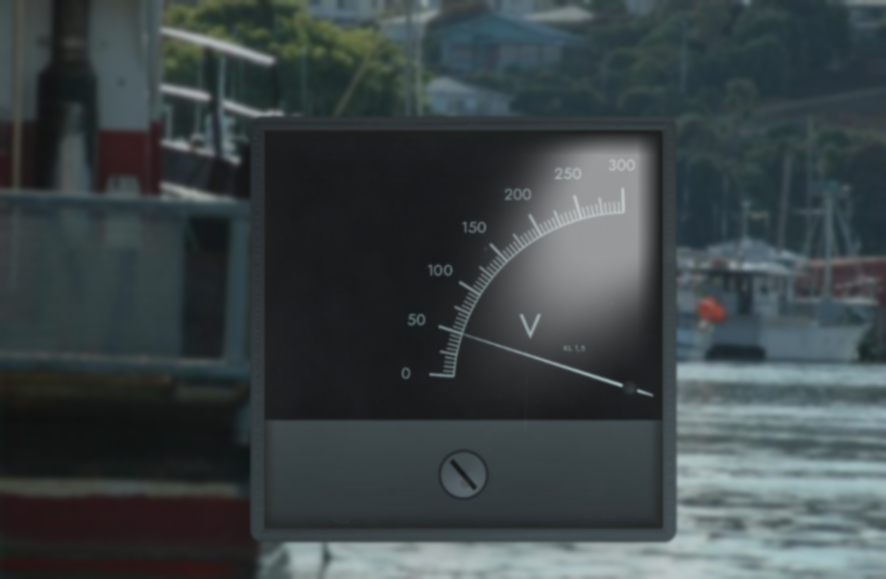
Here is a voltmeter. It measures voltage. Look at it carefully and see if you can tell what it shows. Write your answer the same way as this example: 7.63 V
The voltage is 50 V
